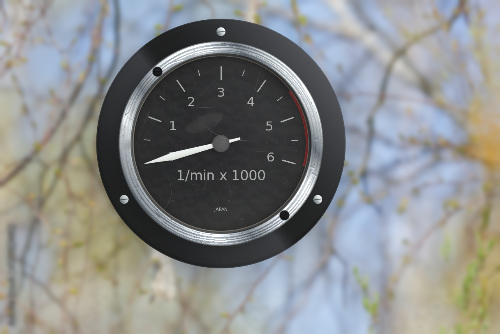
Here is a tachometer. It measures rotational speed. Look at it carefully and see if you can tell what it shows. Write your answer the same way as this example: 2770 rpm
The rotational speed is 0 rpm
